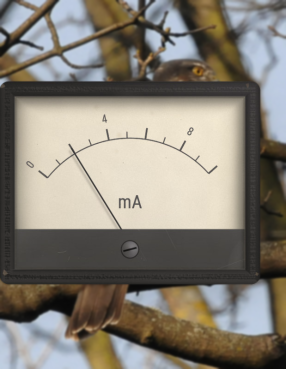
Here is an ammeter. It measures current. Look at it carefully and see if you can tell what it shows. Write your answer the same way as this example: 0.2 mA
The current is 2 mA
